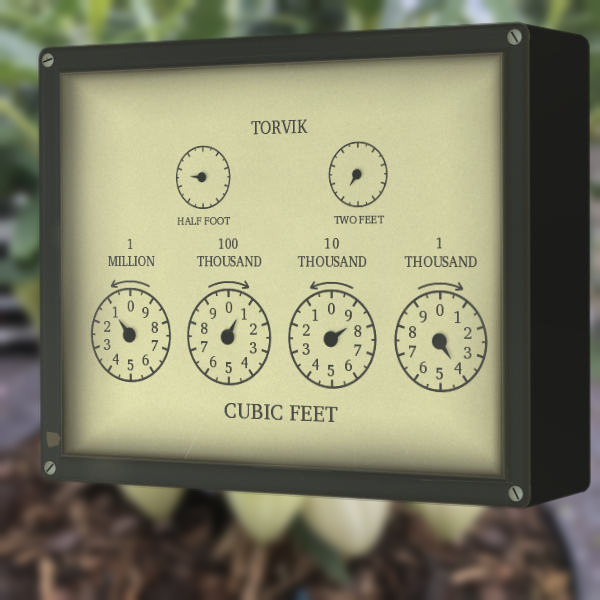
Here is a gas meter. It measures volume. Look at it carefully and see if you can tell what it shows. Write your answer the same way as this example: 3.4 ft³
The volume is 108400 ft³
